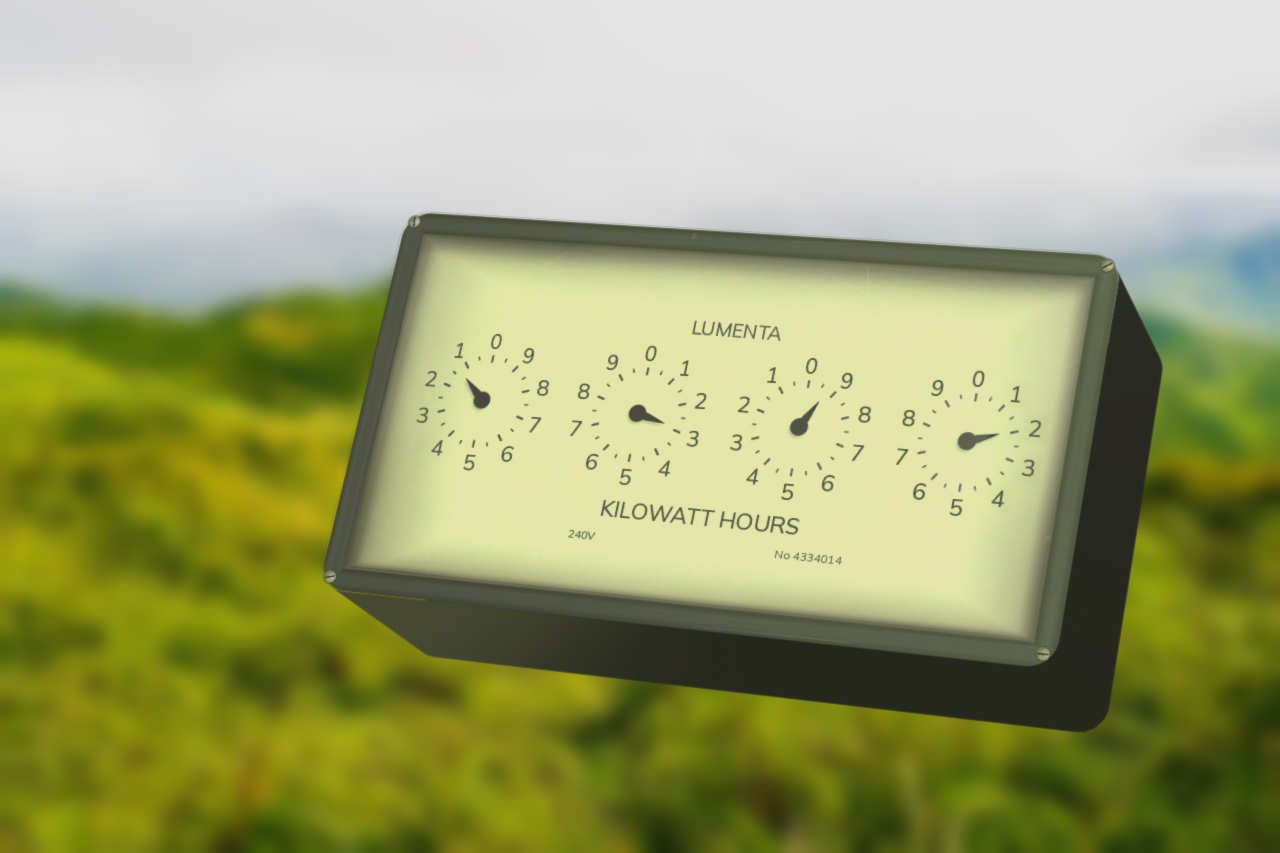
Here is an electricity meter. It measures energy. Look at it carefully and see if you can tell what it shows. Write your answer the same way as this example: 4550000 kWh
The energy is 1292 kWh
